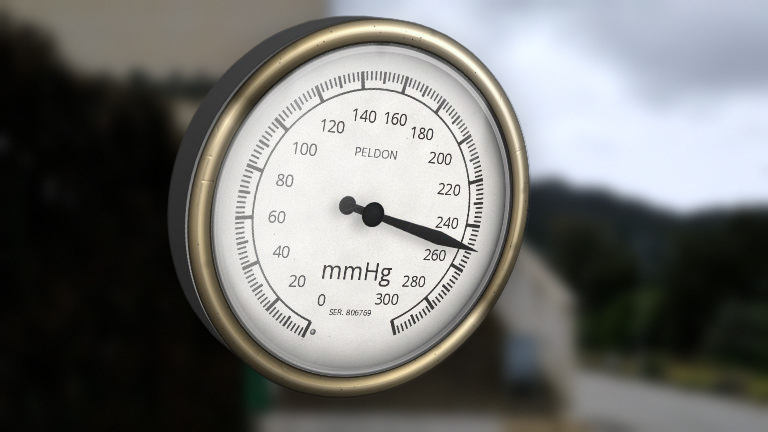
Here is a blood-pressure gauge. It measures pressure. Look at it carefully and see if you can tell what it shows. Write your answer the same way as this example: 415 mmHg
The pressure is 250 mmHg
